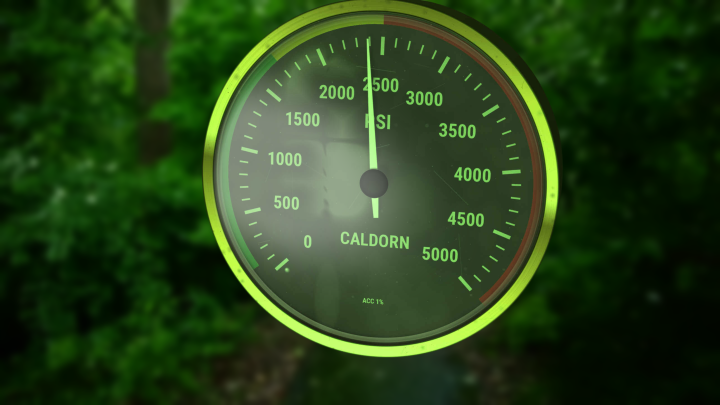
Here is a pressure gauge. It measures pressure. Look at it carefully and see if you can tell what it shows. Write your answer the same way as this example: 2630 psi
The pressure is 2400 psi
